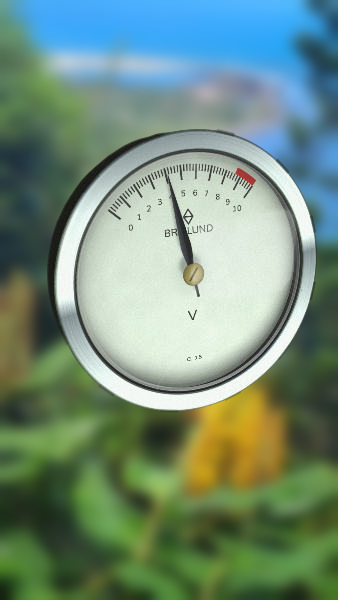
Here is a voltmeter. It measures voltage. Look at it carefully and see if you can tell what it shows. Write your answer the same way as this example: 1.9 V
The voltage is 4 V
